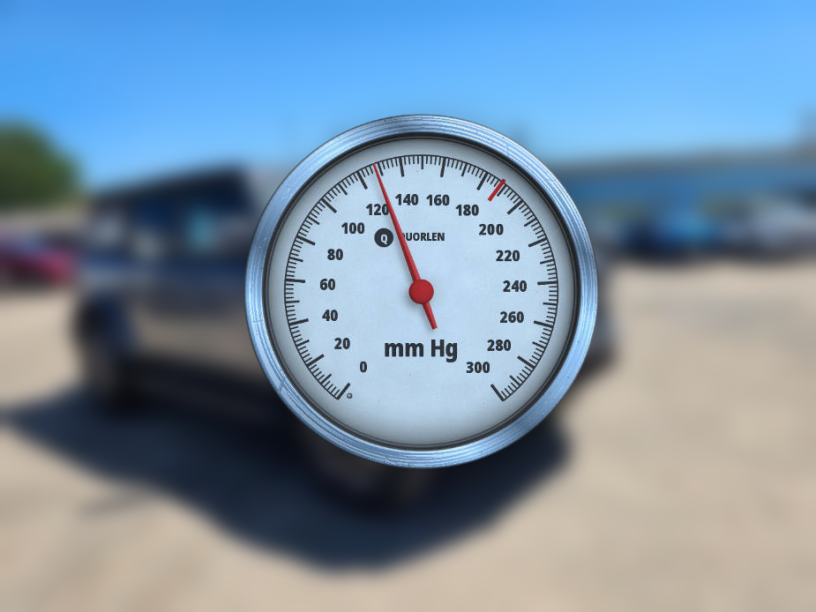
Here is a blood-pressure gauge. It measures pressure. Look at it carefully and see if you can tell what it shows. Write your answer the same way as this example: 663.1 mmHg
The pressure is 128 mmHg
